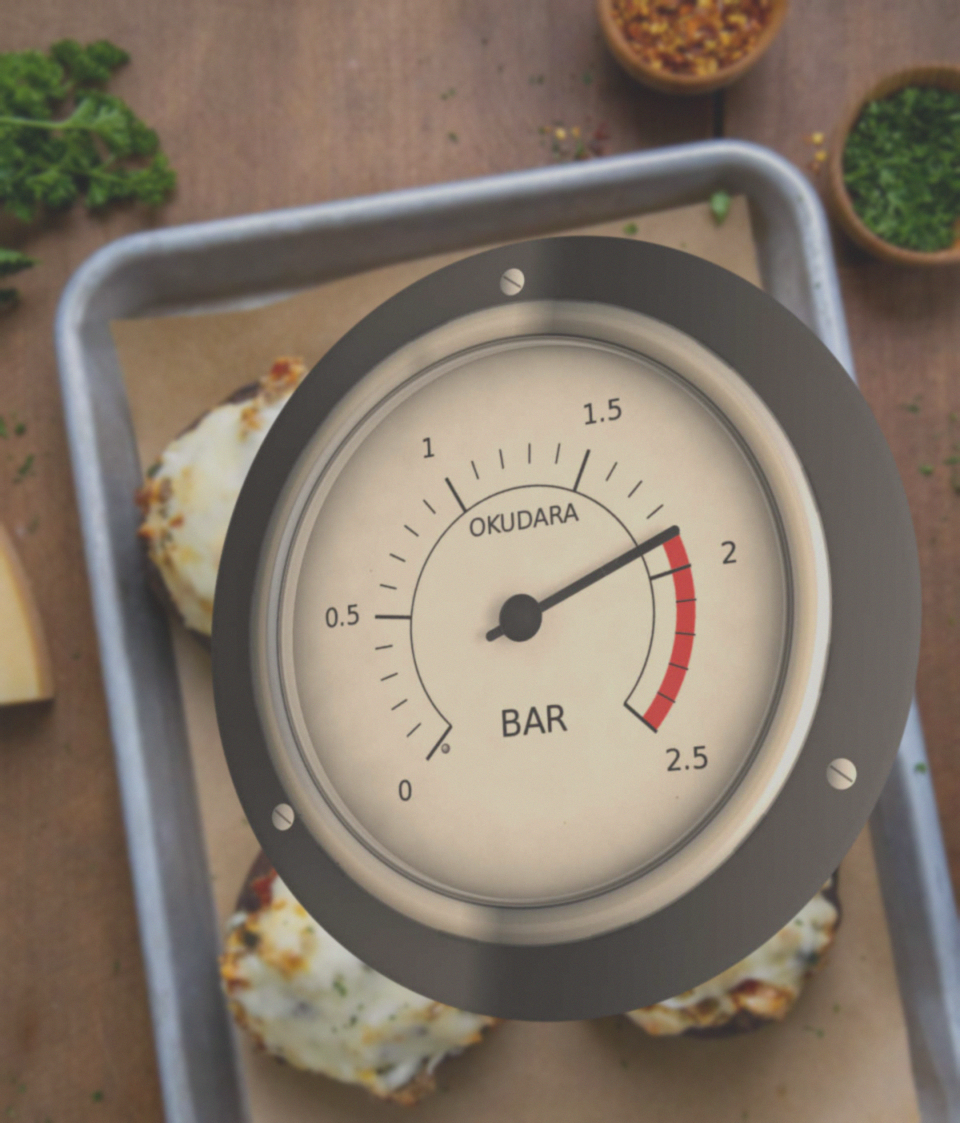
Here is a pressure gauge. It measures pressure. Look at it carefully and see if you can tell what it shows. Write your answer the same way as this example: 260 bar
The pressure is 1.9 bar
